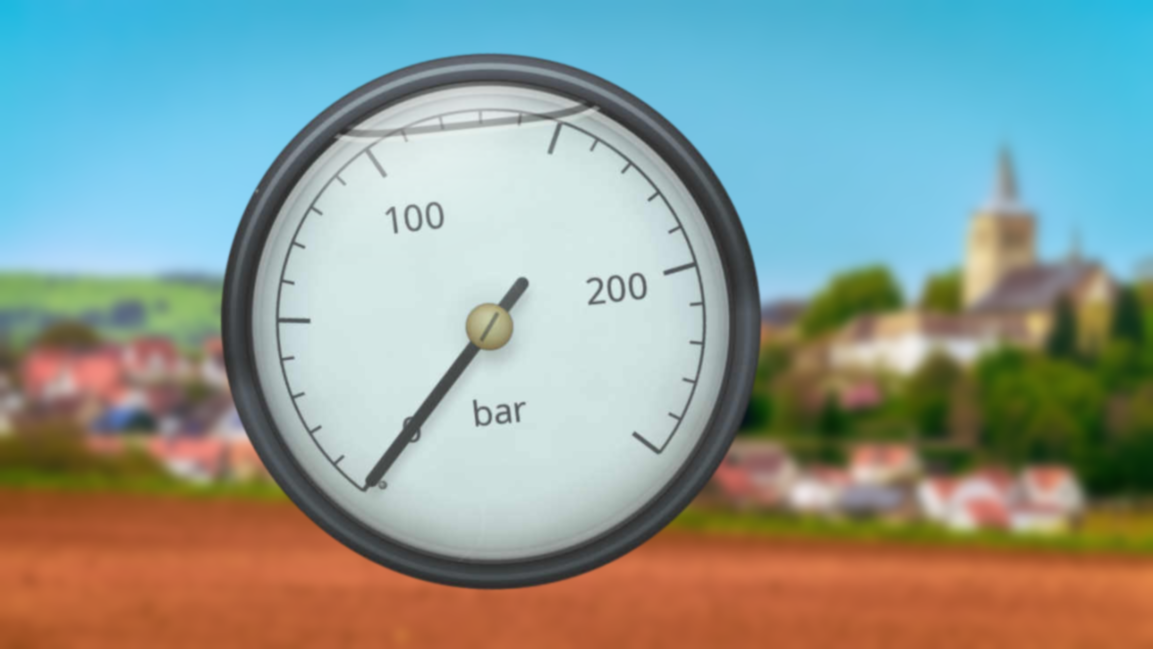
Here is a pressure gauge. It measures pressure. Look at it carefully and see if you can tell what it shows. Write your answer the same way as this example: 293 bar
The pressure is 0 bar
